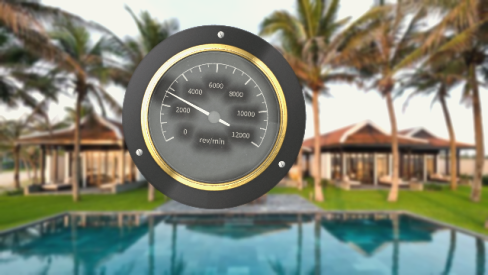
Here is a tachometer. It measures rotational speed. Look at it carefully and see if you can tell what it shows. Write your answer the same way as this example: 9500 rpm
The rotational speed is 2750 rpm
